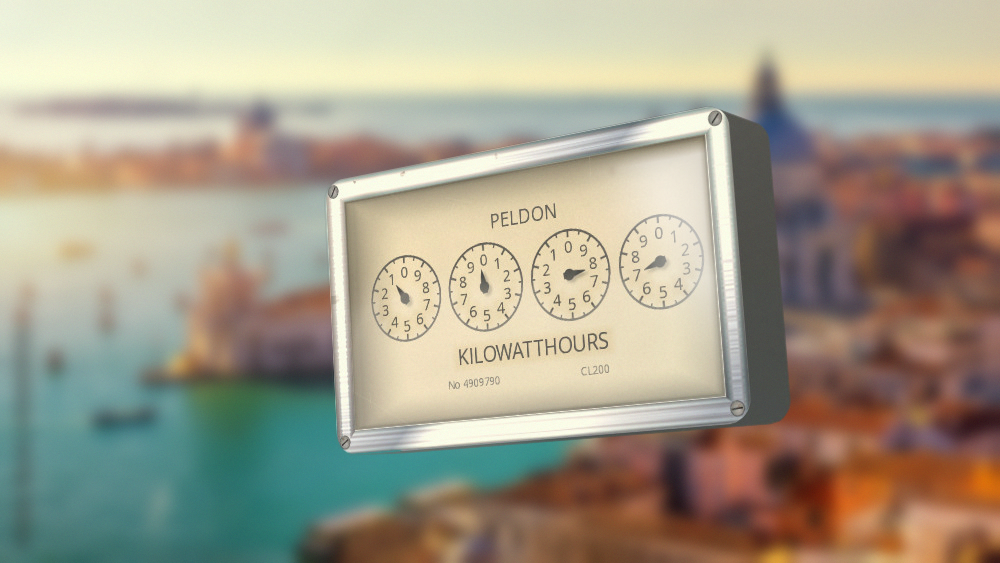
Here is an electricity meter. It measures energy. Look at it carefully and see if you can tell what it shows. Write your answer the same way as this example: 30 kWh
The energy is 977 kWh
